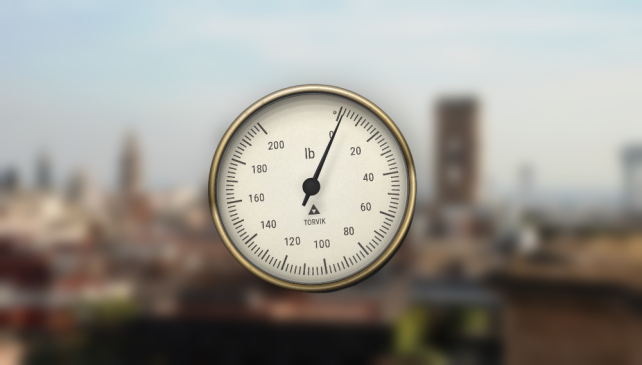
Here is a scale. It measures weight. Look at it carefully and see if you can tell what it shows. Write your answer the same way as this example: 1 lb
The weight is 2 lb
